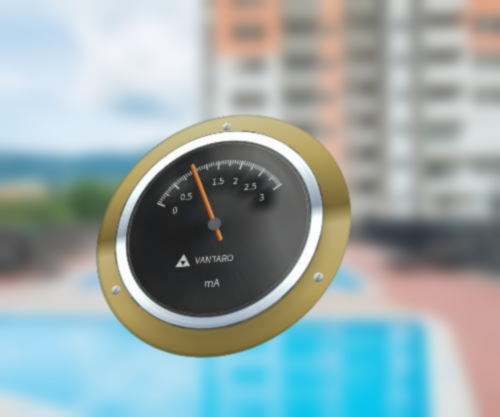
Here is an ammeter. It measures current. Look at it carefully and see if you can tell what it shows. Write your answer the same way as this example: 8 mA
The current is 1 mA
